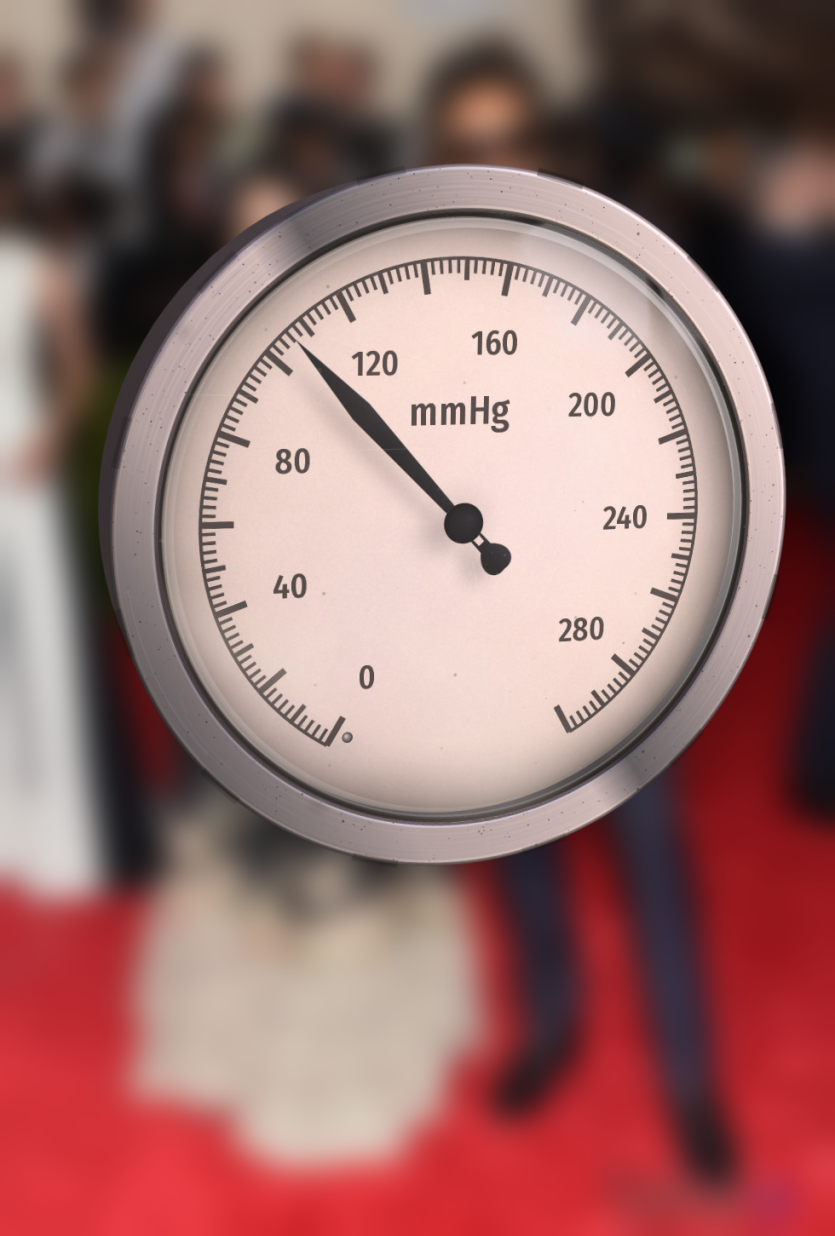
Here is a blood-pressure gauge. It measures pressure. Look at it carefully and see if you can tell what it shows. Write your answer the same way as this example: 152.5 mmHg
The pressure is 106 mmHg
